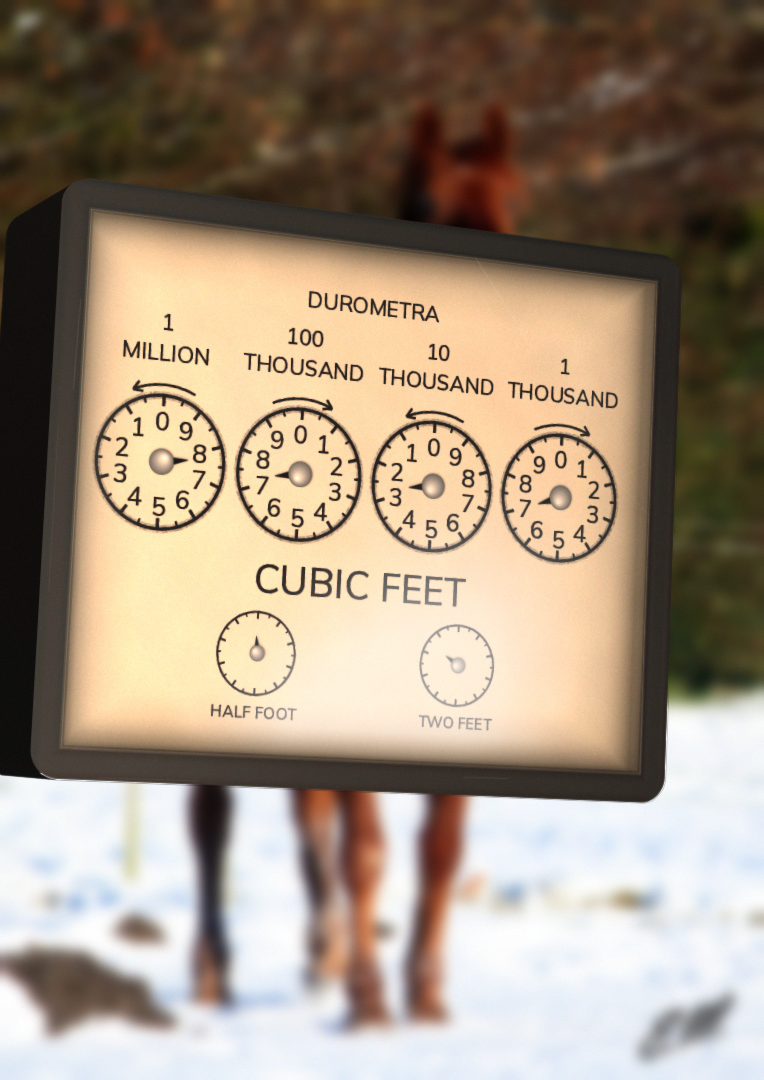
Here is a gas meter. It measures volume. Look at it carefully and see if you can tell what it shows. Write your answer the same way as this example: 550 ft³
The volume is 772700 ft³
